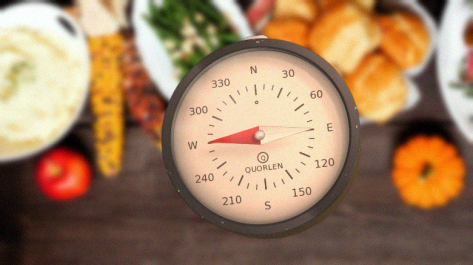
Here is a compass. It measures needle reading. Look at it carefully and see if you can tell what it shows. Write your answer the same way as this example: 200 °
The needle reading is 270 °
